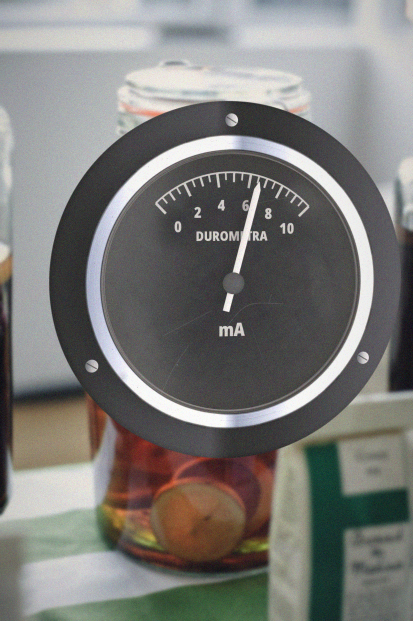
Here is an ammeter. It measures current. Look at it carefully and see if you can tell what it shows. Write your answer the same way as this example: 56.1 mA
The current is 6.5 mA
